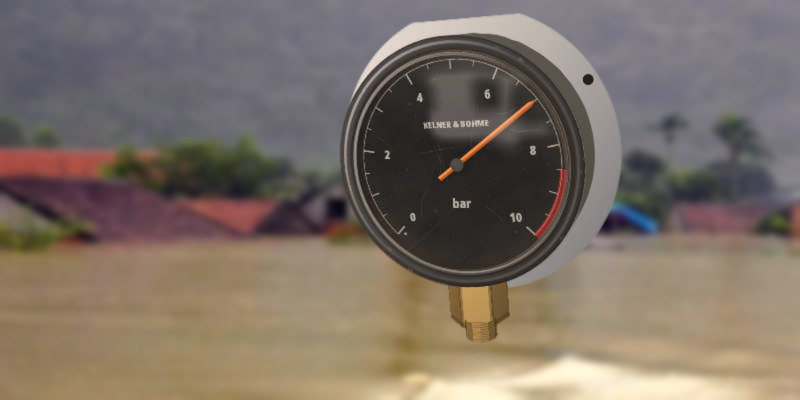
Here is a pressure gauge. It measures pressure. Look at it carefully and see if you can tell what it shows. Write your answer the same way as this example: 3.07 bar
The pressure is 7 bar
